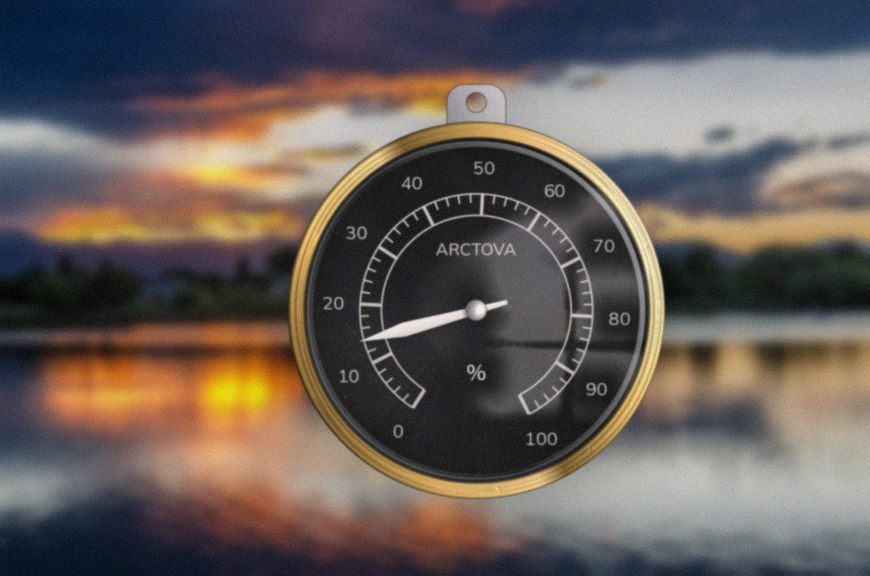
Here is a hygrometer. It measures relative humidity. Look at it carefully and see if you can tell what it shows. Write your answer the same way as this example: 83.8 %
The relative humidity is 14 %
